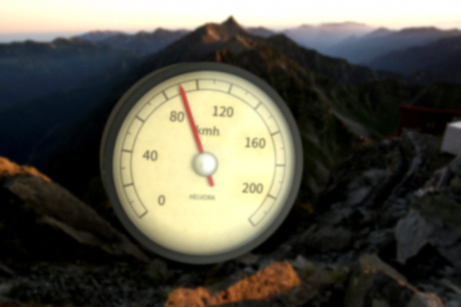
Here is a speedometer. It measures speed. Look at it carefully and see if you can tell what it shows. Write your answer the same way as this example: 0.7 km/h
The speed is 90 km/h
